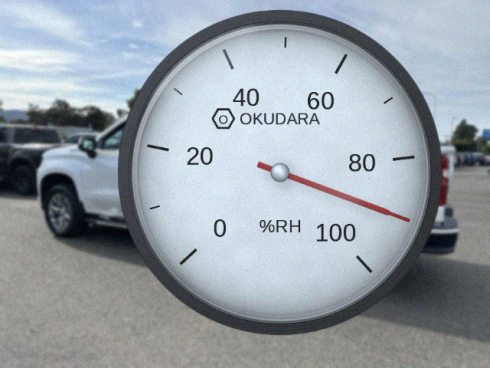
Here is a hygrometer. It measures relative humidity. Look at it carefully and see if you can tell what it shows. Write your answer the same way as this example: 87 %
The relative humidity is 90 %
